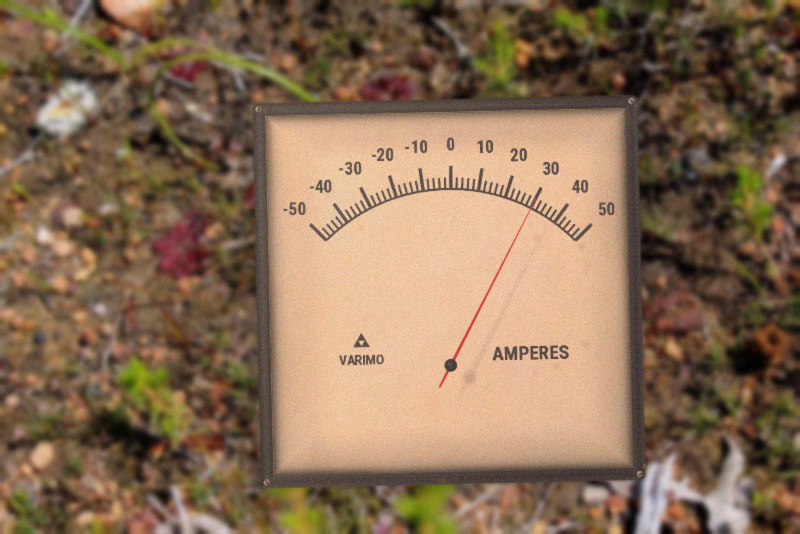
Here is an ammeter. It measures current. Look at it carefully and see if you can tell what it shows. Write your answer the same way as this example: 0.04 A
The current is 30 A
